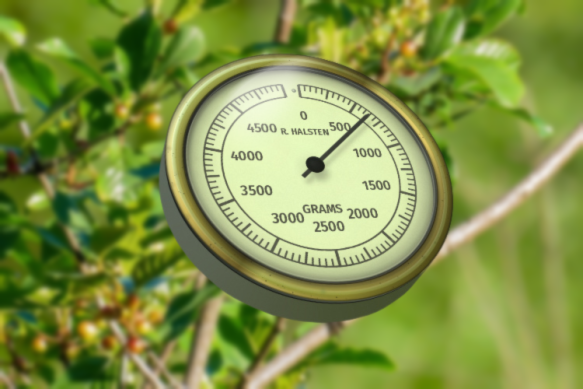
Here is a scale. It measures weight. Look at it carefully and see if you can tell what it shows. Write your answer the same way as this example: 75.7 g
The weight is 650 g
